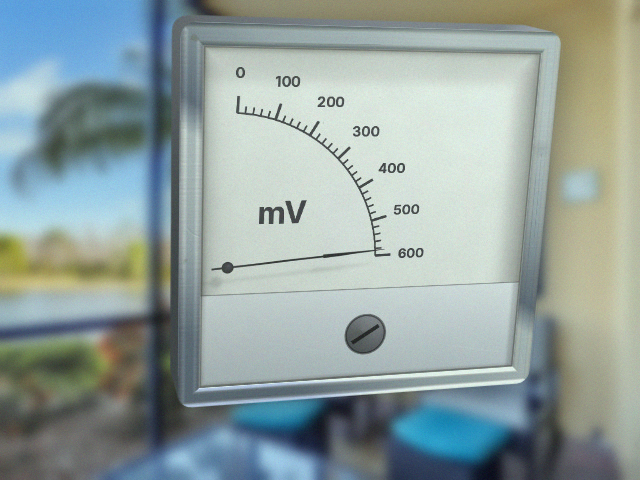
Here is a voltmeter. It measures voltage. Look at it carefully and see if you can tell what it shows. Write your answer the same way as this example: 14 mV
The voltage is 580 mV
